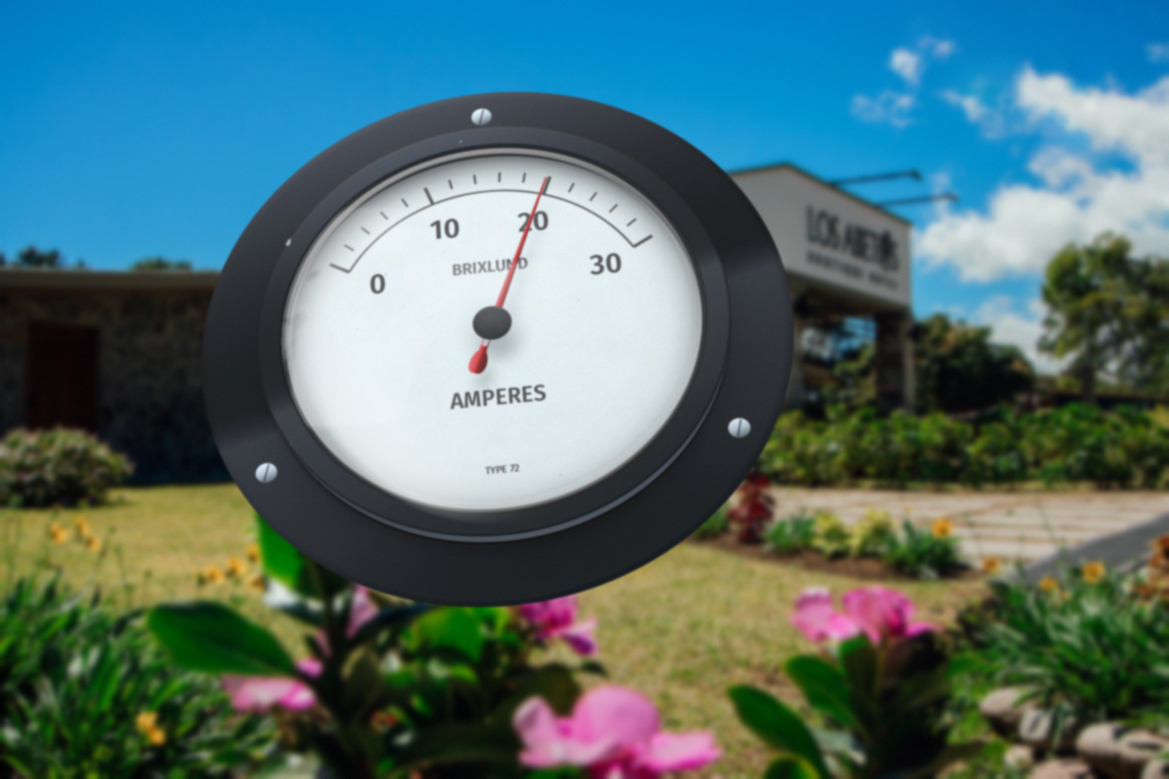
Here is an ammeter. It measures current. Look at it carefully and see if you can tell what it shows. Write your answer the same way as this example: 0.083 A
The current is 20 A
